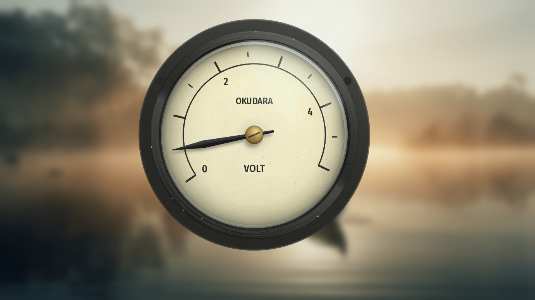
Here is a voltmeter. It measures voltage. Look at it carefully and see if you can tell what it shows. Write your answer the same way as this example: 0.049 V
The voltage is 0.5 V
